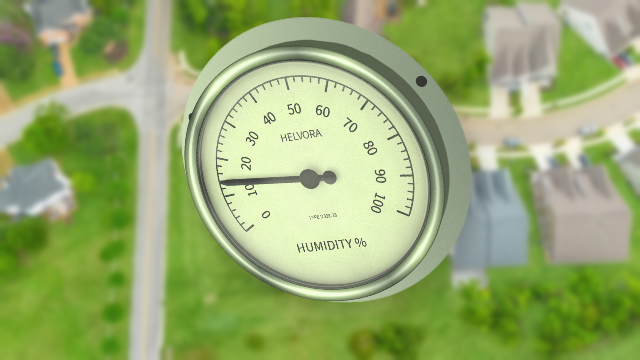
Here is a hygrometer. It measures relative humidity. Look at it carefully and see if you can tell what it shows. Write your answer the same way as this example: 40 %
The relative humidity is 14 %
